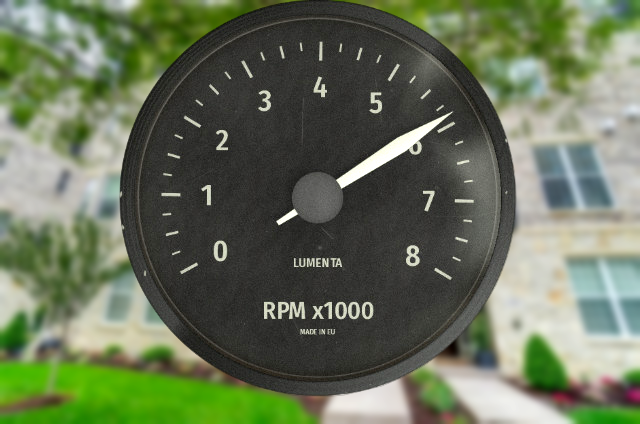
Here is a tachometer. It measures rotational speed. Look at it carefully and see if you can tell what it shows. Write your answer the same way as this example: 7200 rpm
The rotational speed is 5875 rpm
